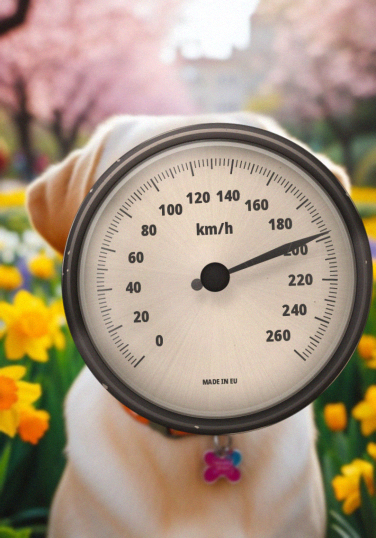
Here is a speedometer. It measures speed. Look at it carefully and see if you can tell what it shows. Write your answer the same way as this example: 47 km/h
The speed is 198 km/h
